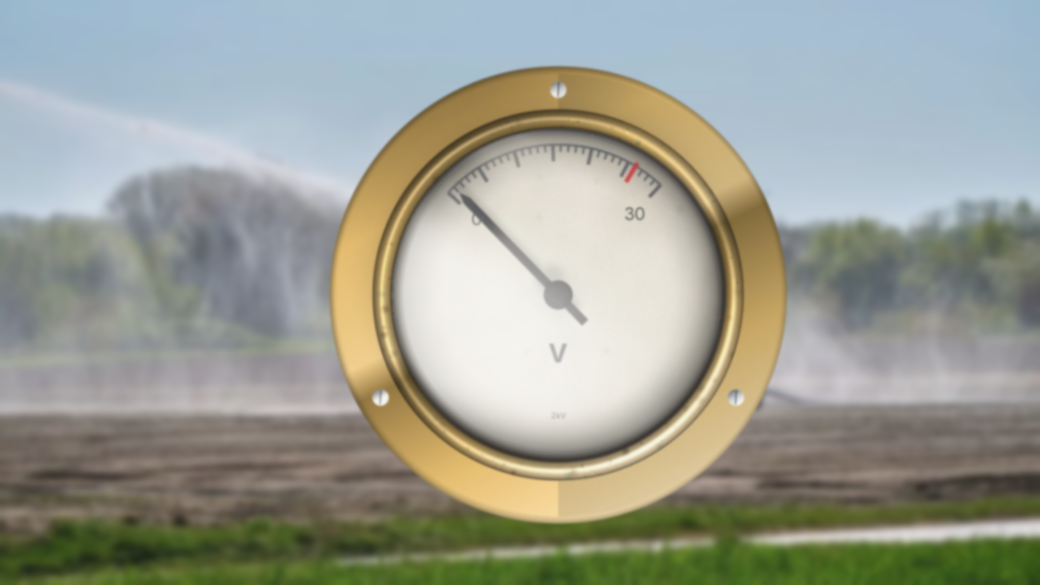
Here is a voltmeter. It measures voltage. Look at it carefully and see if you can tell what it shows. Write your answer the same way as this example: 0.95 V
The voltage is 1 V
